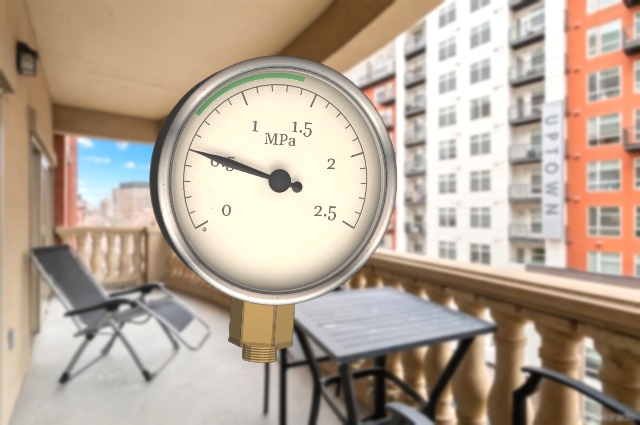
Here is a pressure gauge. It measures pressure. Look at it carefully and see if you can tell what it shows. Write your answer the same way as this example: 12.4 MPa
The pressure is 0.5 MPa
